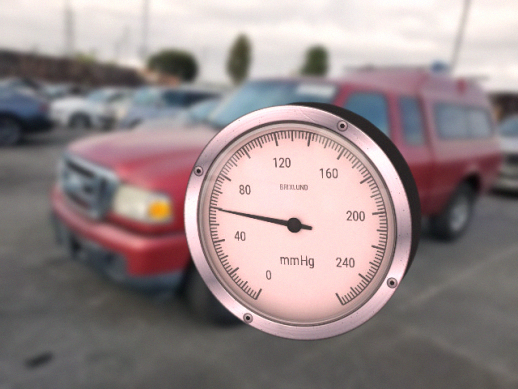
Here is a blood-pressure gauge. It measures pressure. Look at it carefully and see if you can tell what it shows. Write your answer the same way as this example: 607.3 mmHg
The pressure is 60 mmHg
